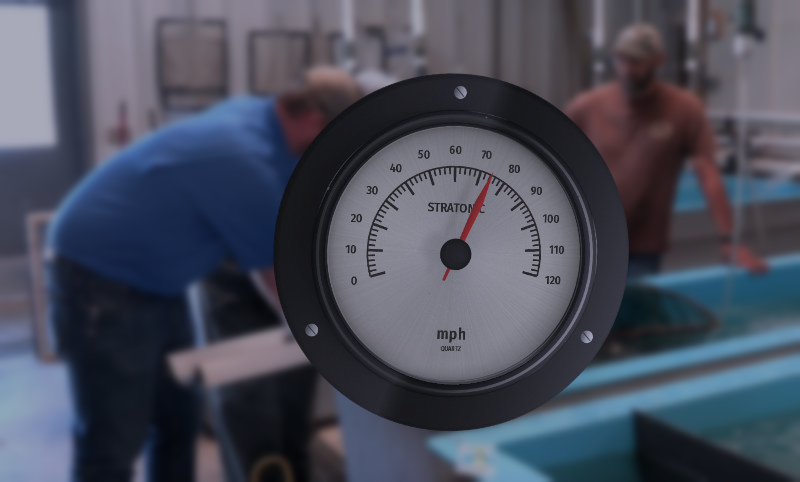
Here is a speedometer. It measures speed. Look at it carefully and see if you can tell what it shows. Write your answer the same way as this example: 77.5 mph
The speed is 74 mph
